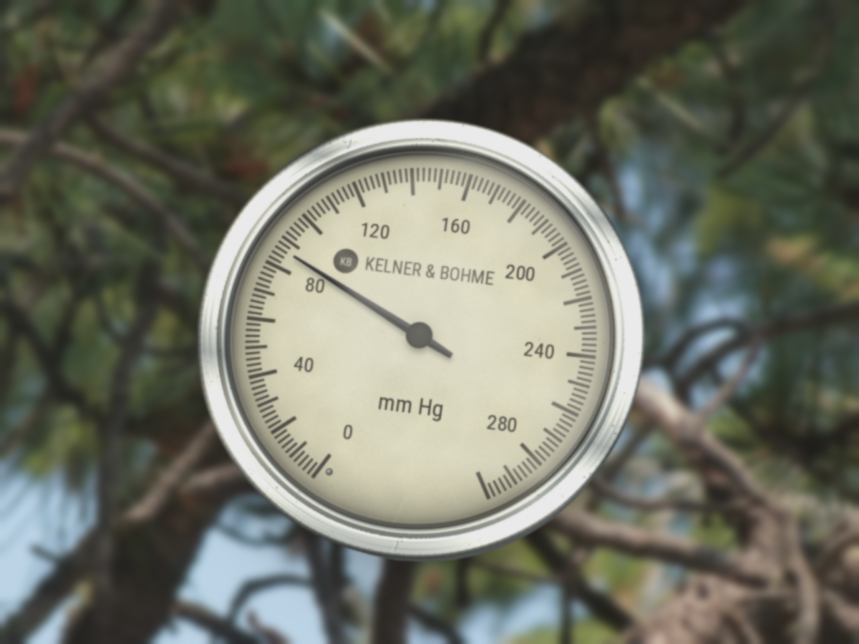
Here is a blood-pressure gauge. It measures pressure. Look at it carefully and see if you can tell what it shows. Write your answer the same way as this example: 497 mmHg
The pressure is 86 mmHg
